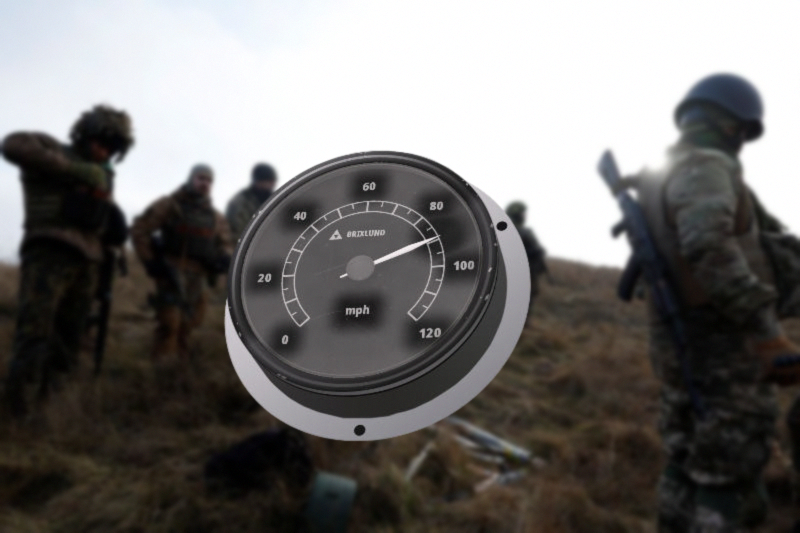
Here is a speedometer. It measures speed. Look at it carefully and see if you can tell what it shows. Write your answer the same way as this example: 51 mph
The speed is 90 mph
